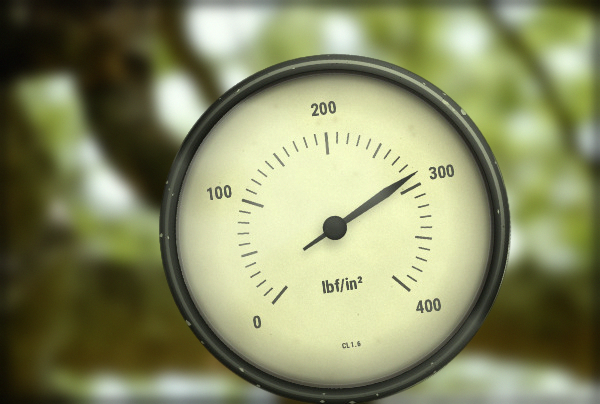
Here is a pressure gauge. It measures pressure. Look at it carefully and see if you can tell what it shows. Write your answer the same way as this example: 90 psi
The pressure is 290 psi
